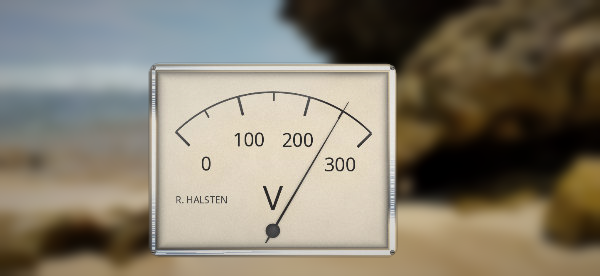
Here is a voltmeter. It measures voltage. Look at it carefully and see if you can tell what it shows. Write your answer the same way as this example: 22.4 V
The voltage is 250 V
